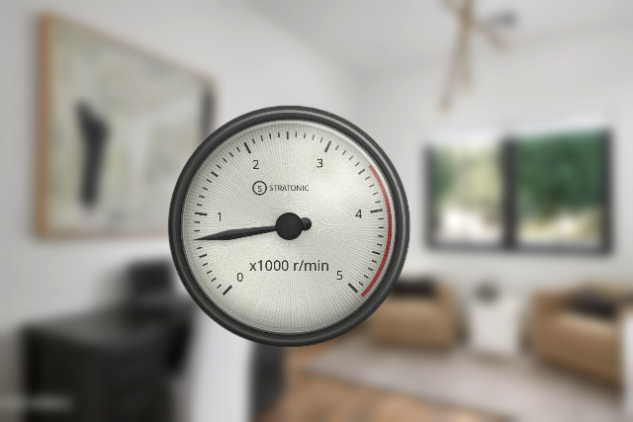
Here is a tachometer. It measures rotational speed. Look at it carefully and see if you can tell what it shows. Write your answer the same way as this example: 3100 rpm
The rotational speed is 700 rpm
